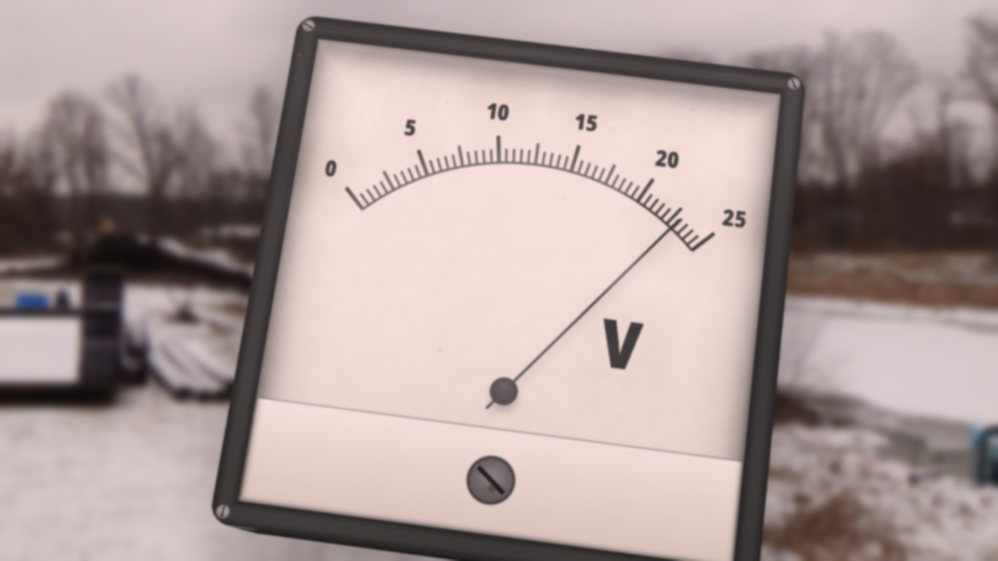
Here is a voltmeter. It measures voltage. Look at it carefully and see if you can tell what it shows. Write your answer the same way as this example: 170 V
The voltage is 23 V
